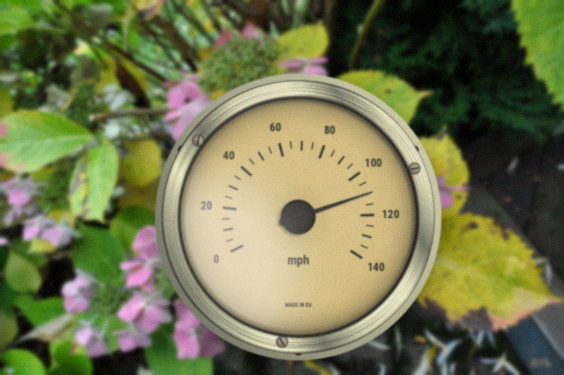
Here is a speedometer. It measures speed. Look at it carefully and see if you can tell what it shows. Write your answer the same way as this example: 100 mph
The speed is 110 mph
